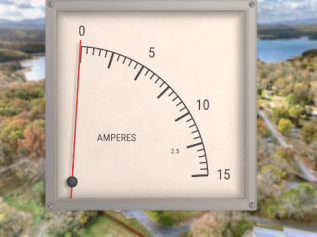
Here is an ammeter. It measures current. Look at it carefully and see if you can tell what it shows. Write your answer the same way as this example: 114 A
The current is 0 A
